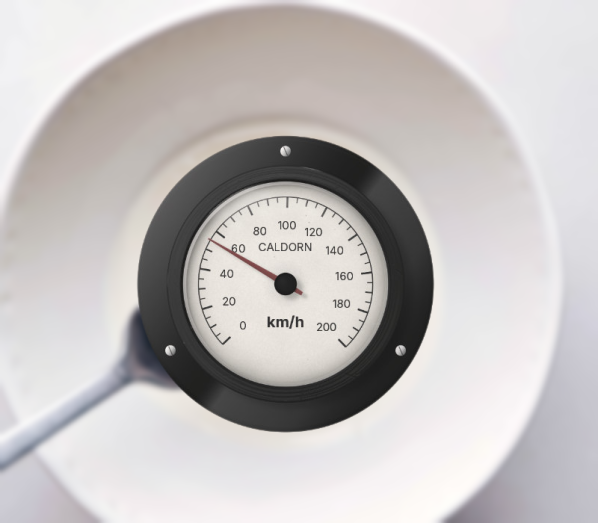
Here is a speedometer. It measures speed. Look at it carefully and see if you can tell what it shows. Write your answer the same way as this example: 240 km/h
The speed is 55 km/h
